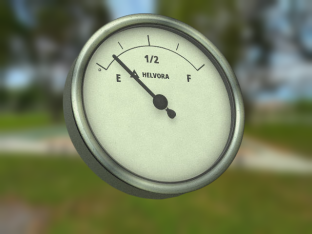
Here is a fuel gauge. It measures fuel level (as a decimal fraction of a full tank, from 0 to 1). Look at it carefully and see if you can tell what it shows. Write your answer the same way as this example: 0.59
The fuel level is 0.125
